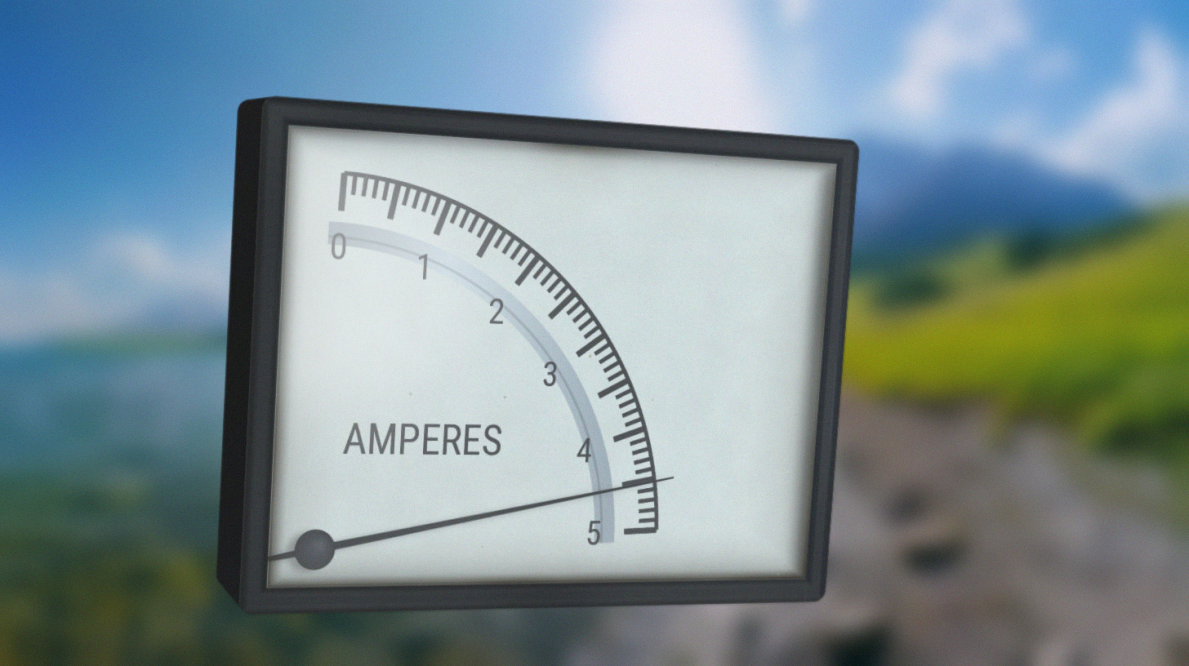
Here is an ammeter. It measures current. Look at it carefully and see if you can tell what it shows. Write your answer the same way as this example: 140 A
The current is 4.5 A
